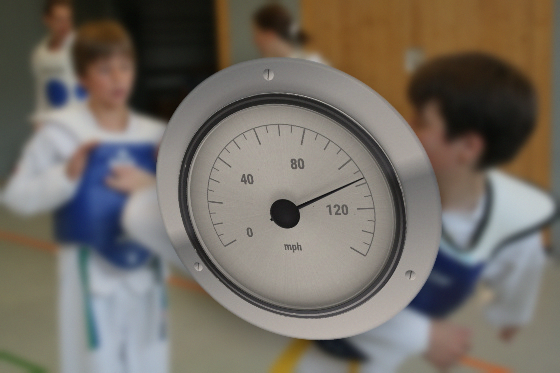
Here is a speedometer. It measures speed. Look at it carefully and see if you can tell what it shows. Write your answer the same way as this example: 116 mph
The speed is 107.5 mph
